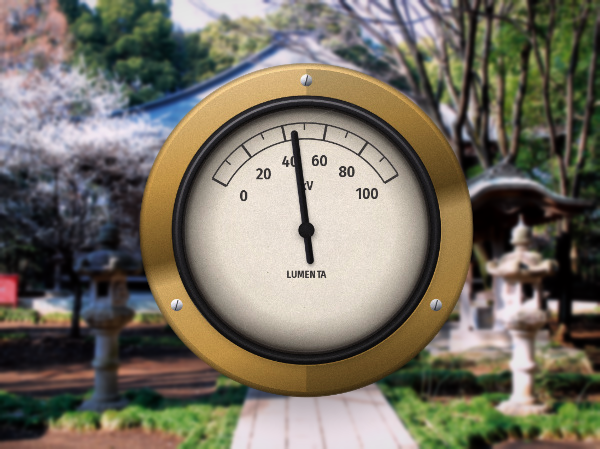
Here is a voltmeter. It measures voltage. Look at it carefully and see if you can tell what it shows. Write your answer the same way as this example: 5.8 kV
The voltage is 45 kV
